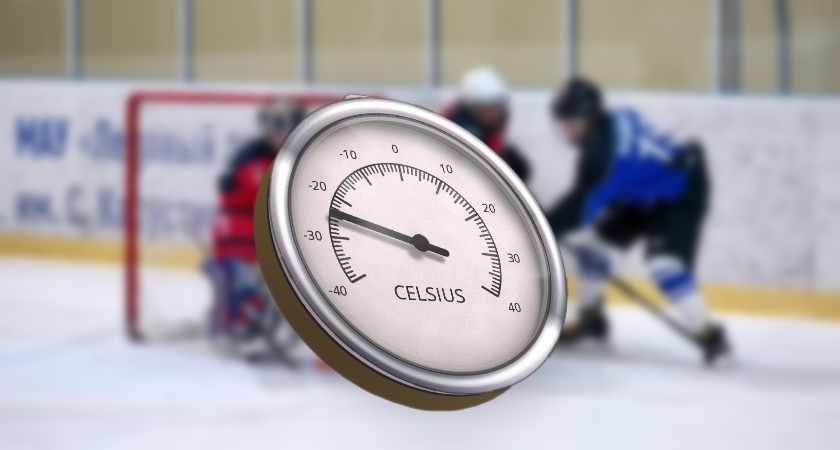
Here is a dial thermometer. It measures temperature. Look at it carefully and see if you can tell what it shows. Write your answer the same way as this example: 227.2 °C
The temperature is -25 °C
